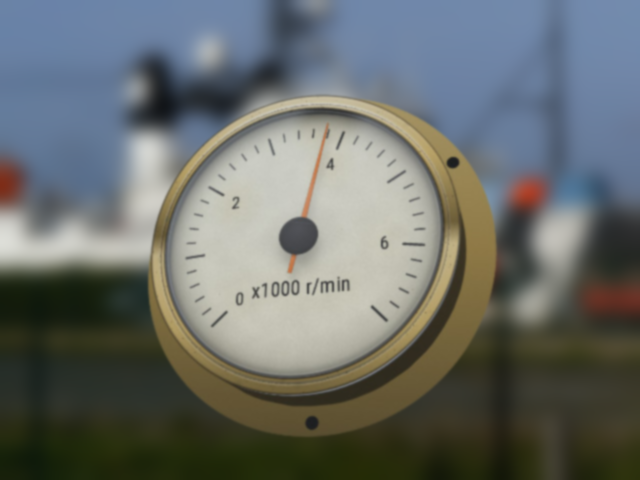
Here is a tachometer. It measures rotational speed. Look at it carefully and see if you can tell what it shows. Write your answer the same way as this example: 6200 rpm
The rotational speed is 3800 rpm
